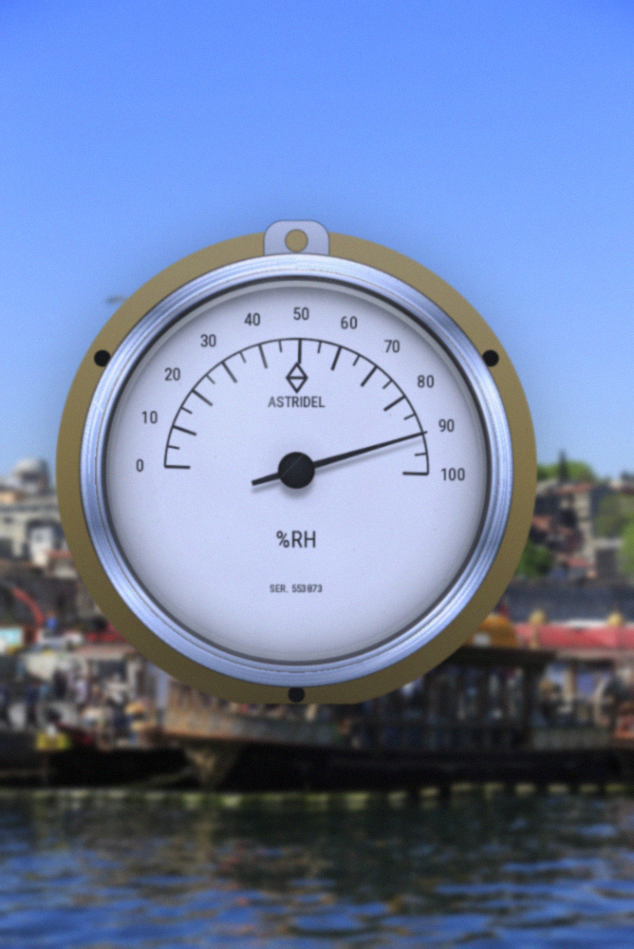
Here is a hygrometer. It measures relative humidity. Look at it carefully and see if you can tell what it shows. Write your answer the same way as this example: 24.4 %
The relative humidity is 90 %
